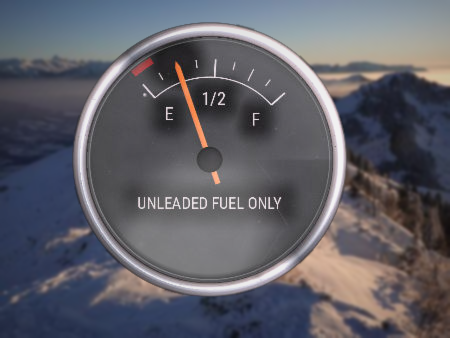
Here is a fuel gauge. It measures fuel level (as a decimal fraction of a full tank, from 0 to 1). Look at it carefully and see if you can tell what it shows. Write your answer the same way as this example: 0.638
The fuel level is 0.25
